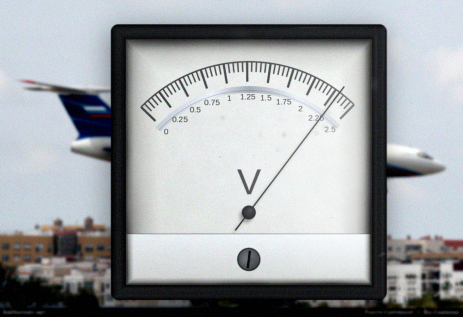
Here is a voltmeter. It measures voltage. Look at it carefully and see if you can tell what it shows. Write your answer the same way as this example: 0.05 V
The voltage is 2.3 V
